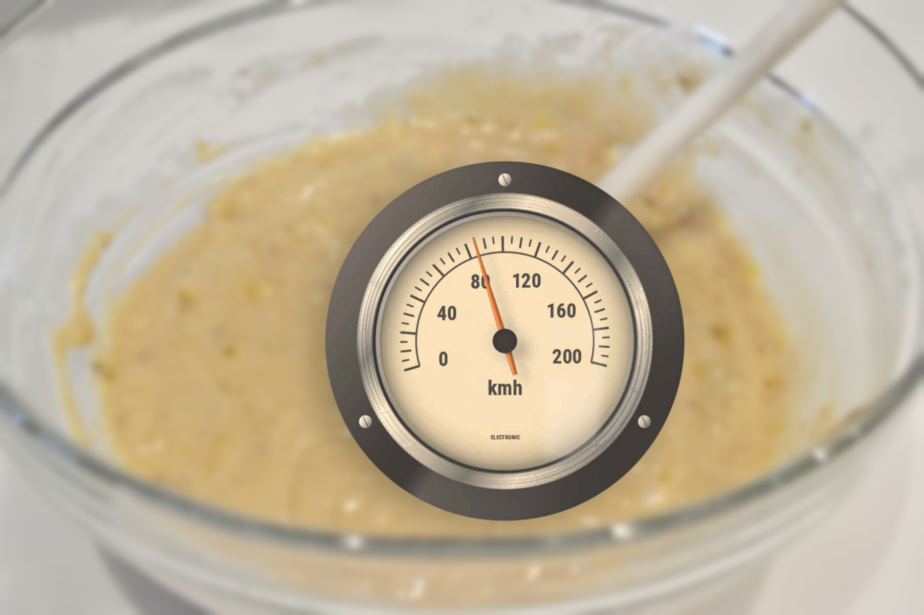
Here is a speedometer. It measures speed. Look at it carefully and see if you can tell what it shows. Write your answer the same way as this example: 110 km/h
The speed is 85 km/h
